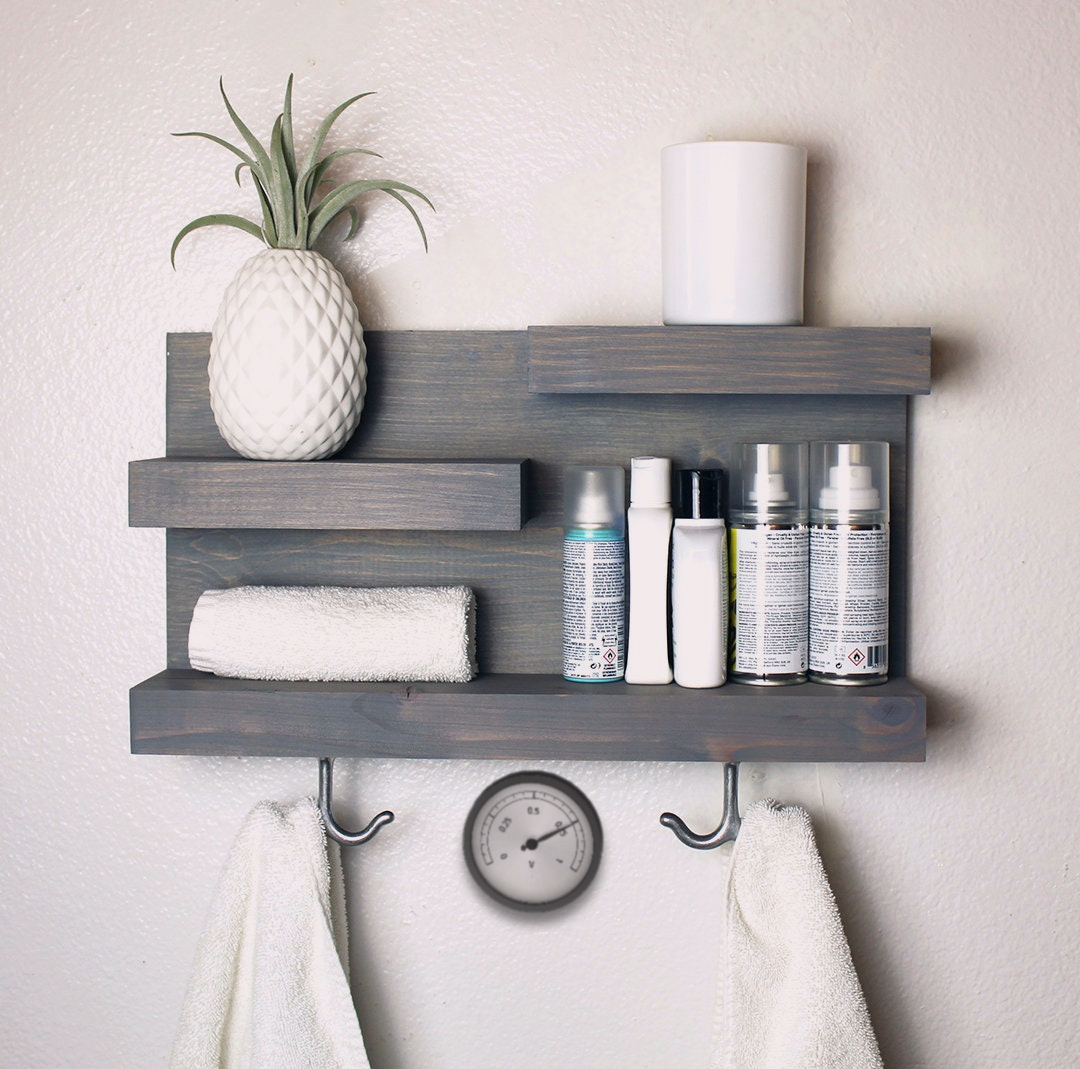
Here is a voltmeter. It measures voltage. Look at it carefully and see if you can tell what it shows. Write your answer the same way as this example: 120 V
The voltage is 0.75 V
